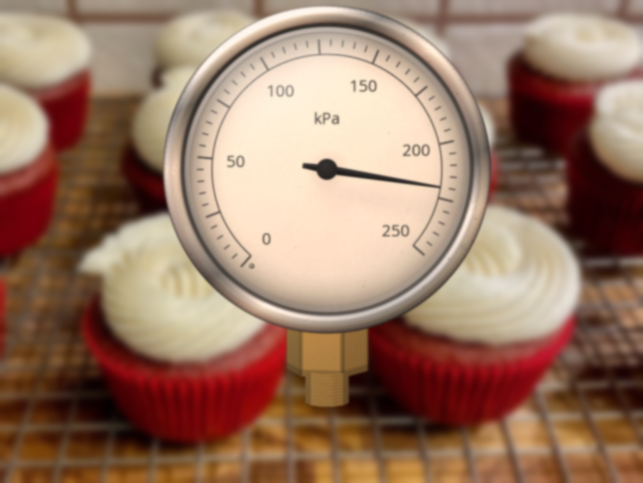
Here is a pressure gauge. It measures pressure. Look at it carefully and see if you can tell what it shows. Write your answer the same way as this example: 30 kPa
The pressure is 220 kPa
